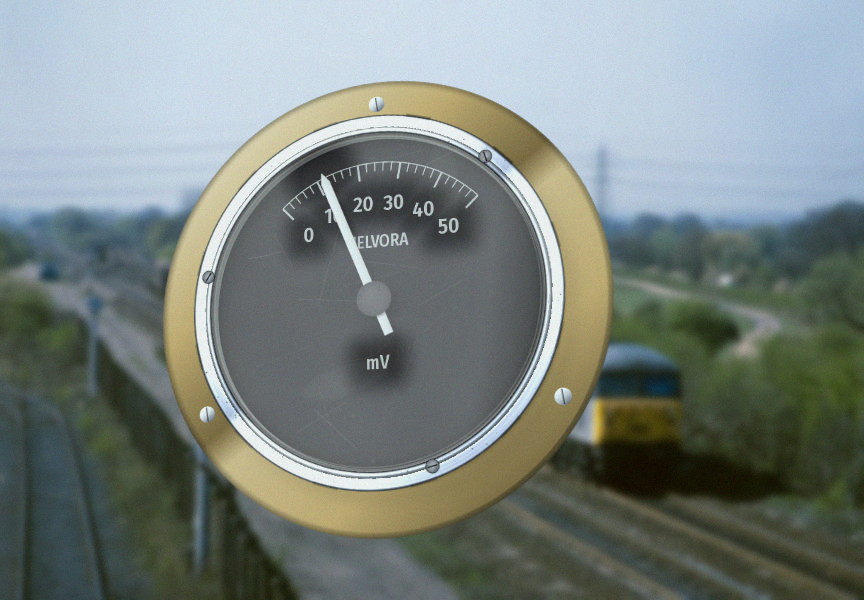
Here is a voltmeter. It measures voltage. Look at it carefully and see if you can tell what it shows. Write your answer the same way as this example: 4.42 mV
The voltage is 12 mV
